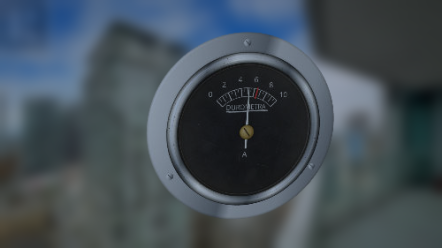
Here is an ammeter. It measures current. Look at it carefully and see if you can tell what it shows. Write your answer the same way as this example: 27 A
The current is 5 A
